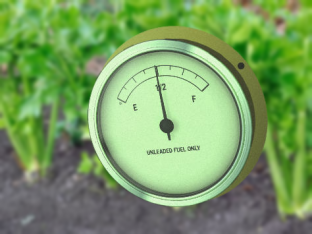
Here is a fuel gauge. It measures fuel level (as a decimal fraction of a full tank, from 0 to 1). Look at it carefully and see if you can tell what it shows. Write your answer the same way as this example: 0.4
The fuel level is 0.5
